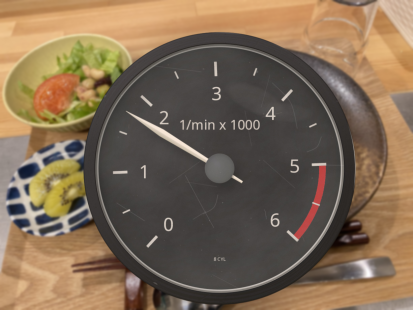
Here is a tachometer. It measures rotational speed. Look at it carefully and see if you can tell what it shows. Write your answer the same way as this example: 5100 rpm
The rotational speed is 1750 rpm
